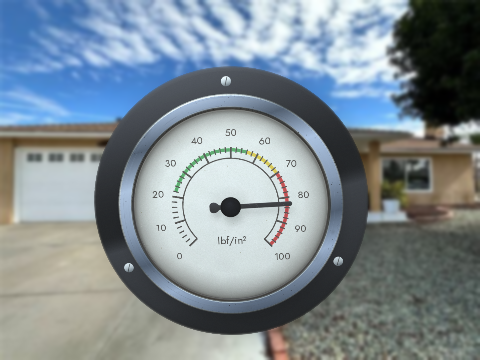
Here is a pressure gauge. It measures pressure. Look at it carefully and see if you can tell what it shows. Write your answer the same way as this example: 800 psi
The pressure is 82 psi
